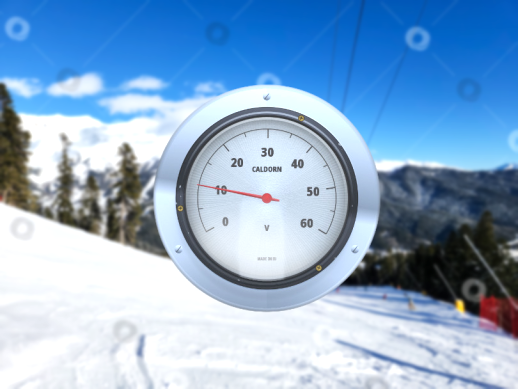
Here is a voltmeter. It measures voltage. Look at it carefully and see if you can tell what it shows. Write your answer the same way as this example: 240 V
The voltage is 10 V
